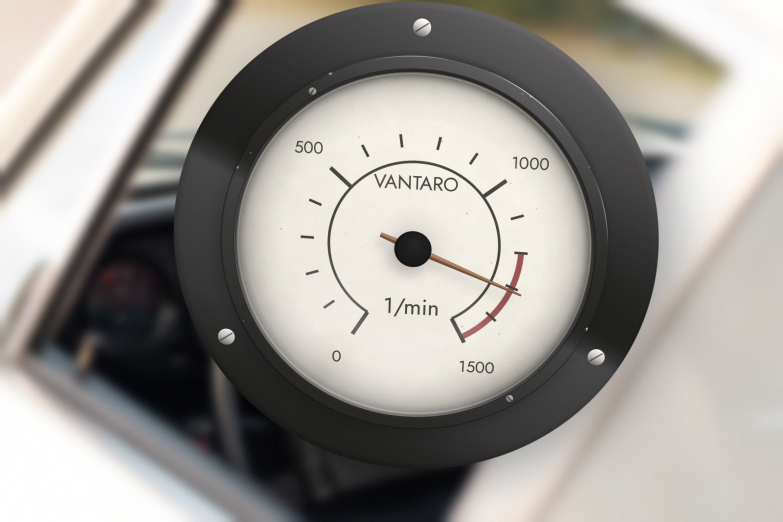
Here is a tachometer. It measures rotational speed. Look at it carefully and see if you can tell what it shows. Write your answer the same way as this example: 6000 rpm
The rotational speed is 1300 rpm
